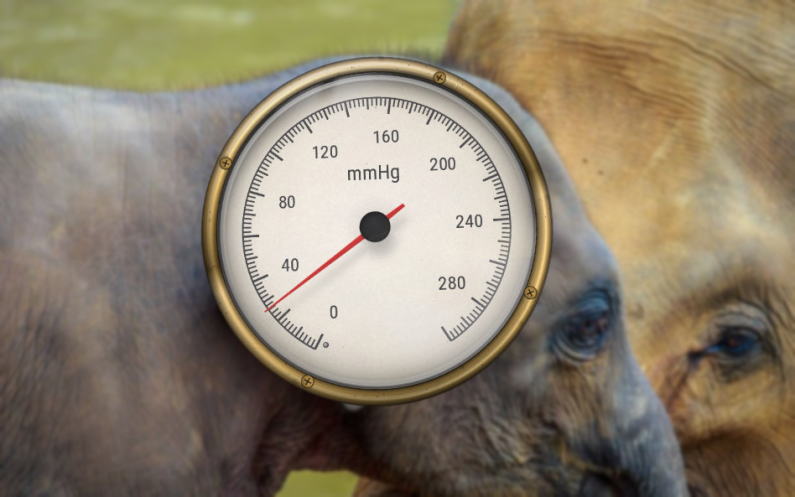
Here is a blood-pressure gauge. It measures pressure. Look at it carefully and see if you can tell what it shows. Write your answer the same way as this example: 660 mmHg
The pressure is 26 mmHg
